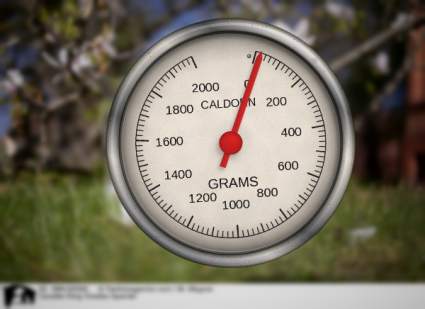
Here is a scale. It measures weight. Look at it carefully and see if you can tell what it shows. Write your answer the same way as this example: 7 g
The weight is 20 g
